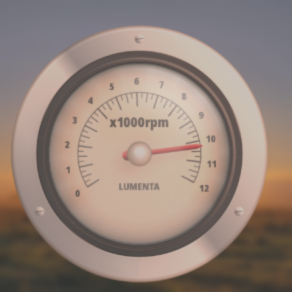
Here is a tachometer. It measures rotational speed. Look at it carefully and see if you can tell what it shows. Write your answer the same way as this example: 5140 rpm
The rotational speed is 10250 rpm
